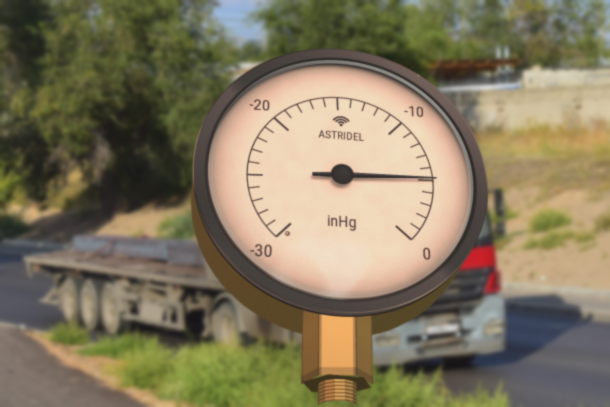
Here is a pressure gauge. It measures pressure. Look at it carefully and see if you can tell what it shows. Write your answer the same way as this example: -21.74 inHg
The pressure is -5 inHg
